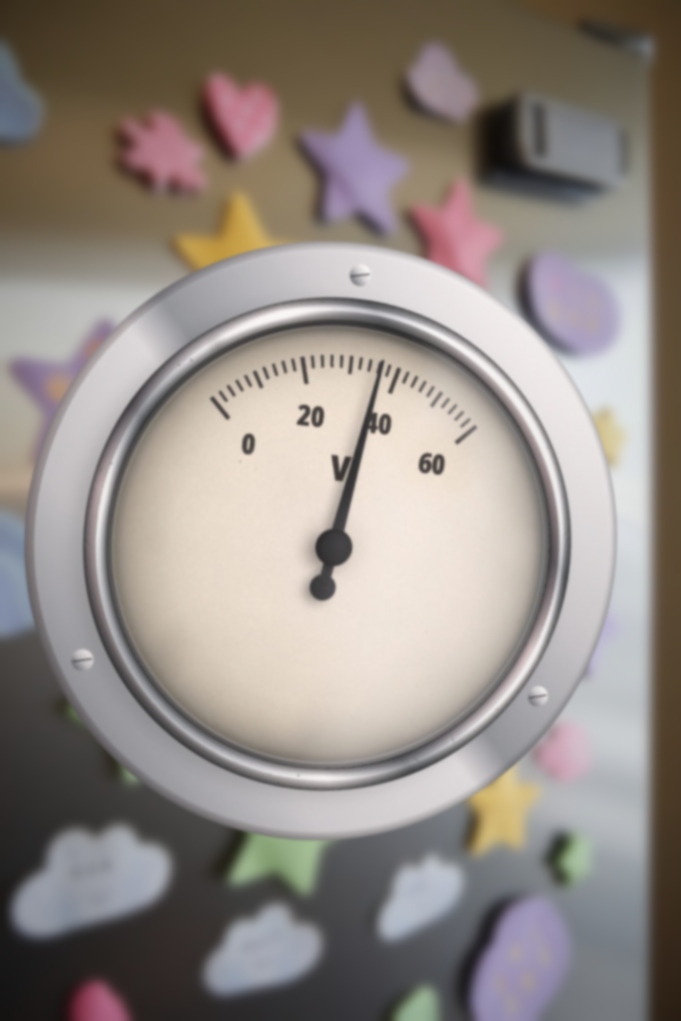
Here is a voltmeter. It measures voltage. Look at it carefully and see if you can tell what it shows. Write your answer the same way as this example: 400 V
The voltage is 36 V
